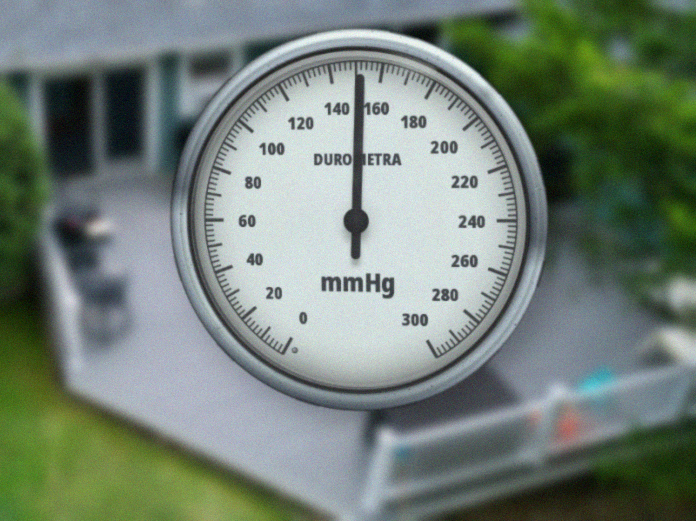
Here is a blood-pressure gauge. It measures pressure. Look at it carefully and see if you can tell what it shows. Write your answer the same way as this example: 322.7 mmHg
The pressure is 152 mmHg
